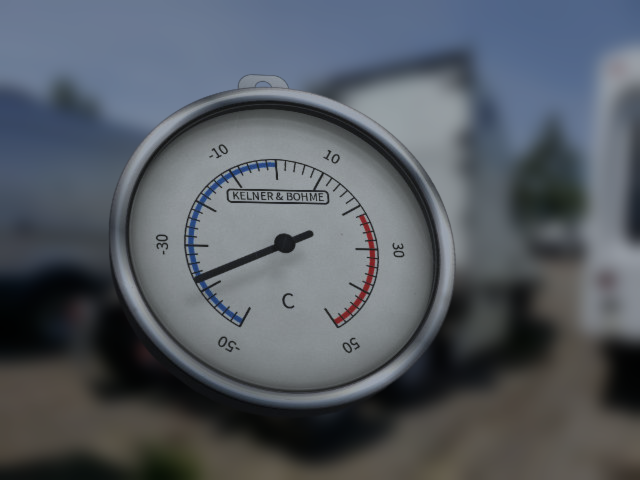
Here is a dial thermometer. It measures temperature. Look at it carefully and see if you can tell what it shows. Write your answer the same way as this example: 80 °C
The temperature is -38 °C
